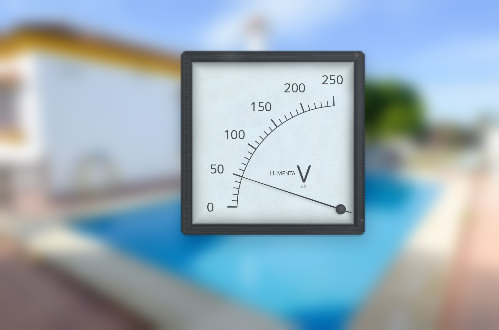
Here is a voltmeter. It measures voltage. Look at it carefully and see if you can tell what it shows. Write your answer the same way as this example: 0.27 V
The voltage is 50 V
